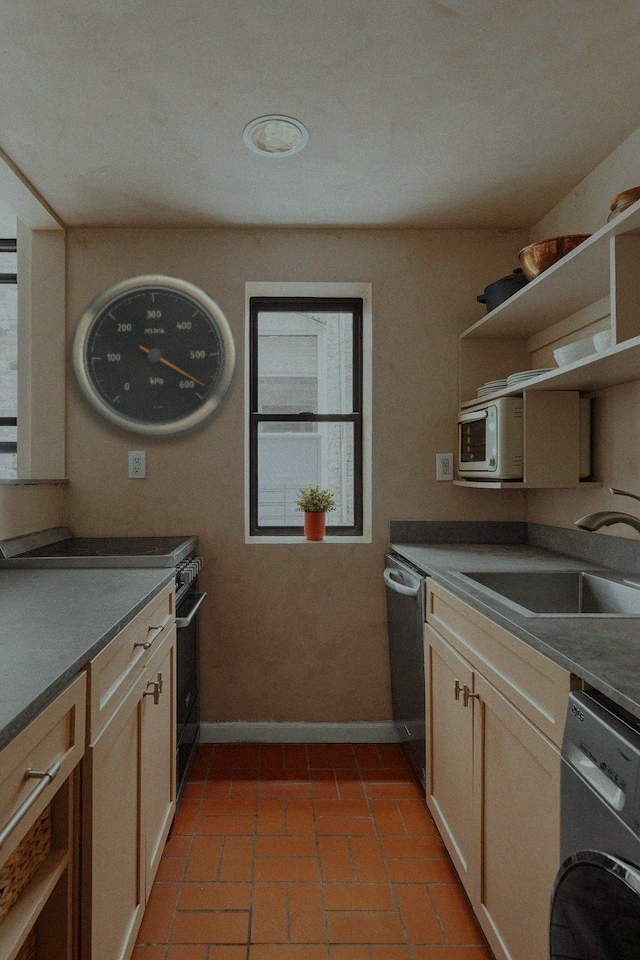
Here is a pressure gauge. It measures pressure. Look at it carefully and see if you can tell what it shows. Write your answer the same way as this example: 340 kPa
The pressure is 575 kPa
